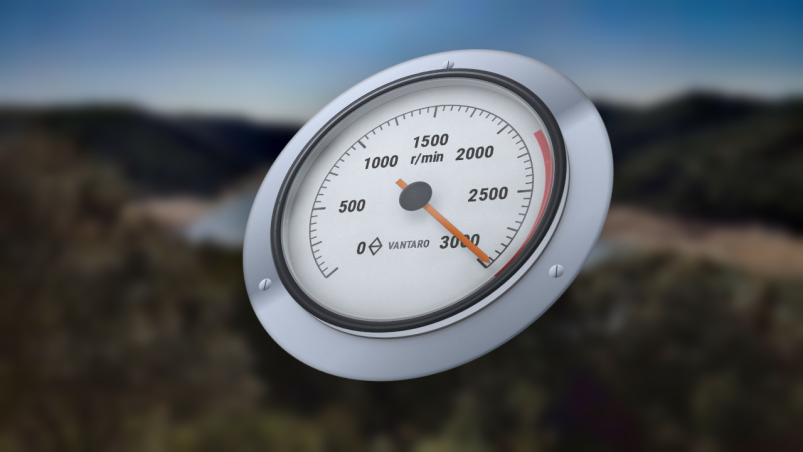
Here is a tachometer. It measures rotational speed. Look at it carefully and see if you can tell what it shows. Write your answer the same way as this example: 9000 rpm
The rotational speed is 2975 rpm
